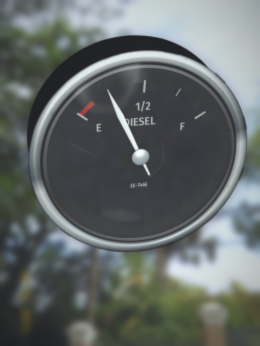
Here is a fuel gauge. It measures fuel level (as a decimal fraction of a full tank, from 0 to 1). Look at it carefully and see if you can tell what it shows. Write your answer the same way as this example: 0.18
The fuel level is 0.25
